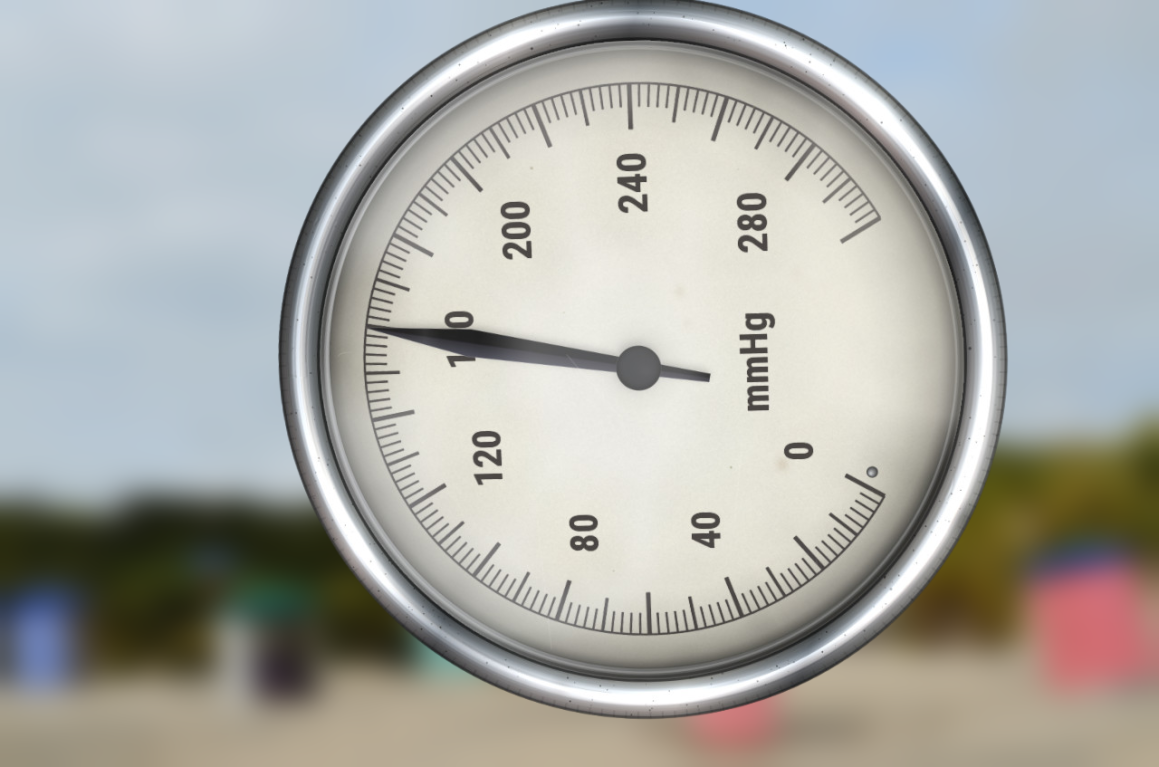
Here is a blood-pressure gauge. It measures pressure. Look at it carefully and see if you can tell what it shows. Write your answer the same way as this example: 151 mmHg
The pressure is 160 mmHg
